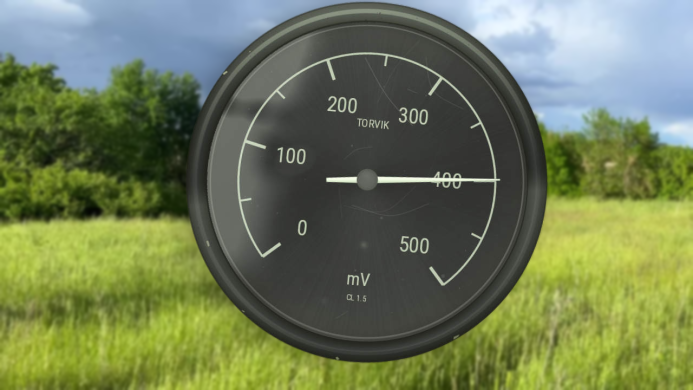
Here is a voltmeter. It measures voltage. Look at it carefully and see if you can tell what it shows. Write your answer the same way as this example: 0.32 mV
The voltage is 400 mV
